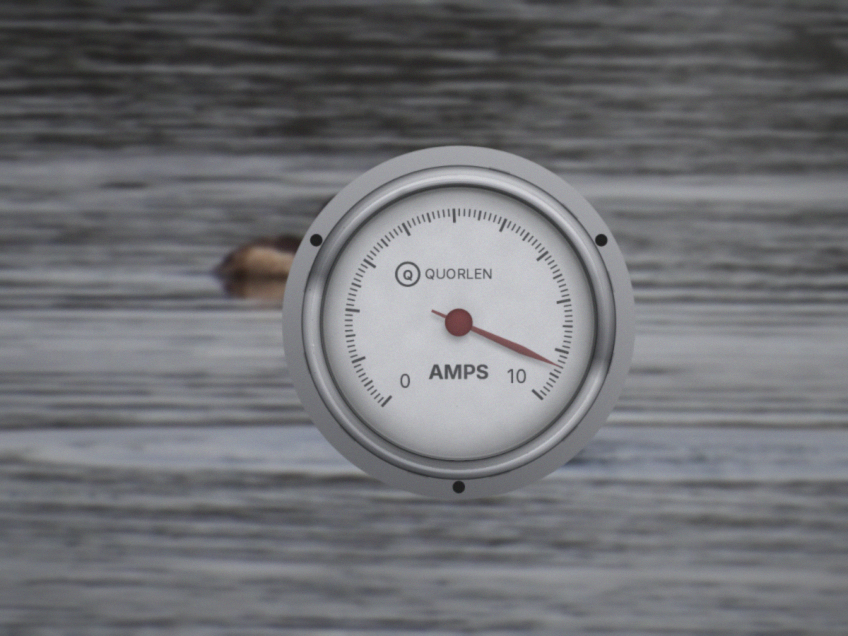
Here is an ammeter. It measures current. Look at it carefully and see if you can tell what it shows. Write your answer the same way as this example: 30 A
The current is 9.3 A
